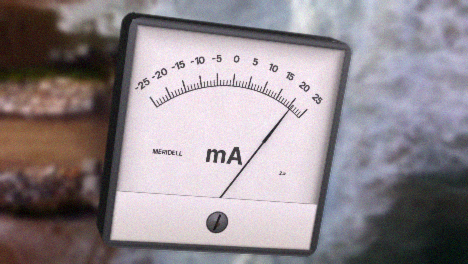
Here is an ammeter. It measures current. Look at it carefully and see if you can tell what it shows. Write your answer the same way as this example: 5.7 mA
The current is 20 mA
